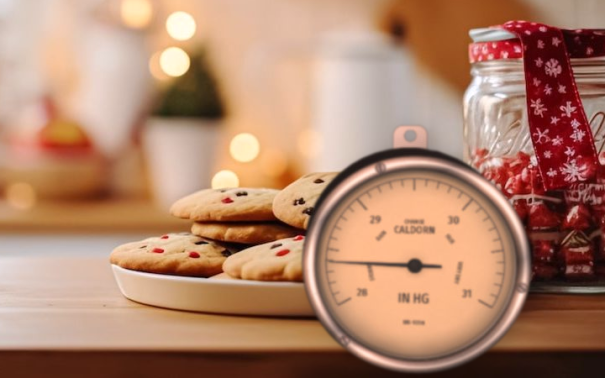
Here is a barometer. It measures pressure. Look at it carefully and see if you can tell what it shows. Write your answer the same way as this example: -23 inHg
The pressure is 28.4 inHg
